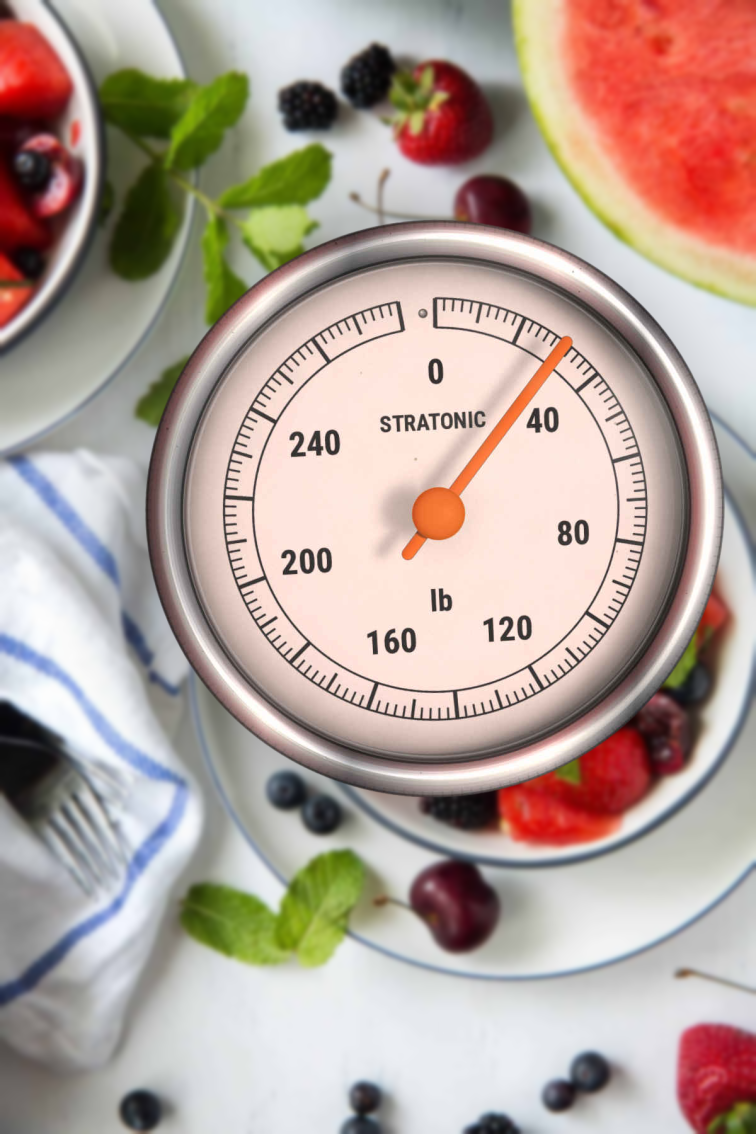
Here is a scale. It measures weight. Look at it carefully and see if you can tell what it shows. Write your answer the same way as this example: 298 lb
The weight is 30 lb
